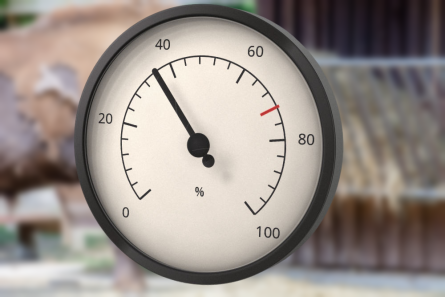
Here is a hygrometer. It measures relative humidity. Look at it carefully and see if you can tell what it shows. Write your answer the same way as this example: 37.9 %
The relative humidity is 36 %
